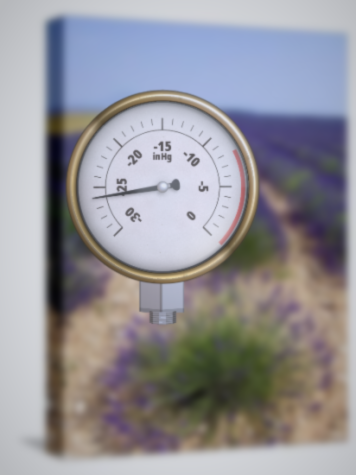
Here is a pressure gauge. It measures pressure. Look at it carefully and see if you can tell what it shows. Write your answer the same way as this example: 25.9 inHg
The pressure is -26 inHg
